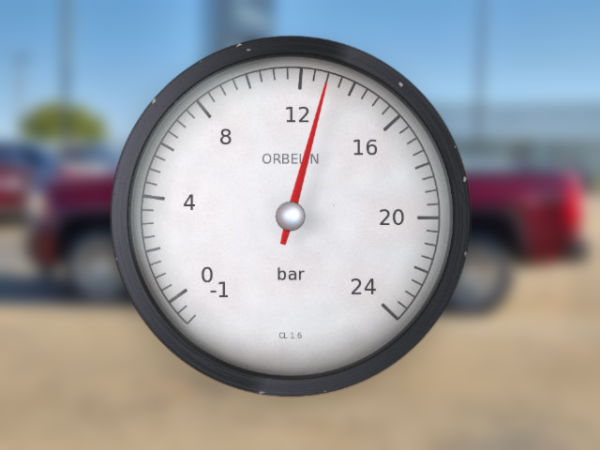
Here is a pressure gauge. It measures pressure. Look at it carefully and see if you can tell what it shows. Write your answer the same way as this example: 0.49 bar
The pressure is 13 bar
